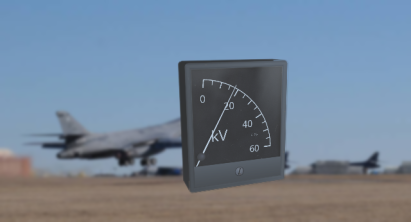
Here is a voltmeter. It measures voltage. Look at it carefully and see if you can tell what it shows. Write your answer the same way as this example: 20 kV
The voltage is 17.5 kV
